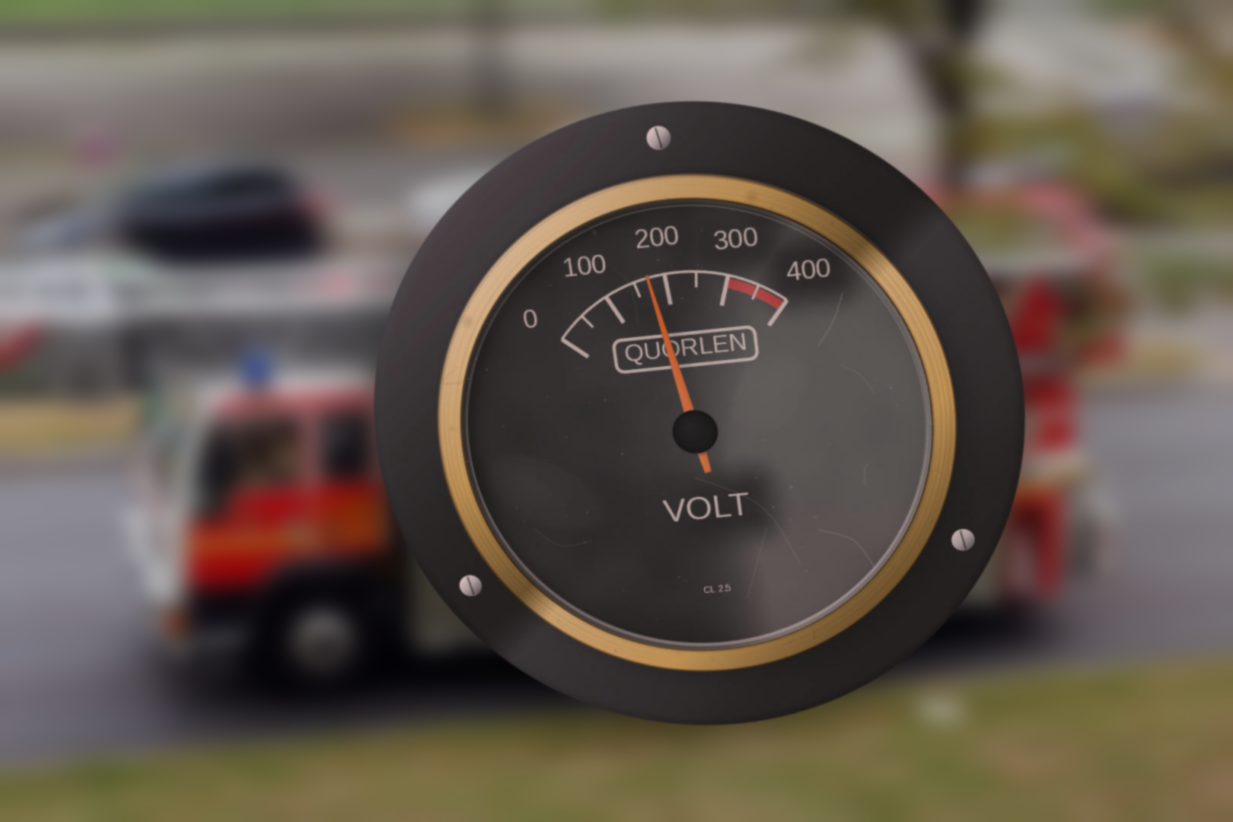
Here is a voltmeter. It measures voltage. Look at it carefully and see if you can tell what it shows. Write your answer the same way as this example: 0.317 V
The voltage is 175 V
